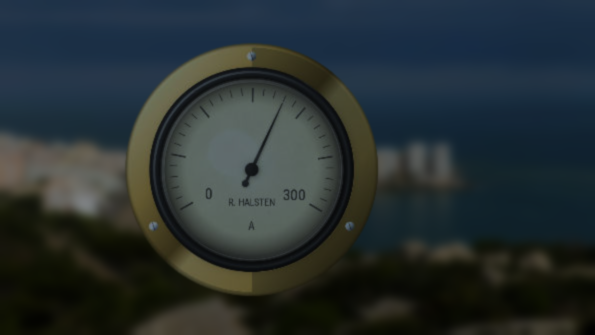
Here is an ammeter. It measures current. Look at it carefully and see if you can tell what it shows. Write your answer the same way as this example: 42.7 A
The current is 180 A
